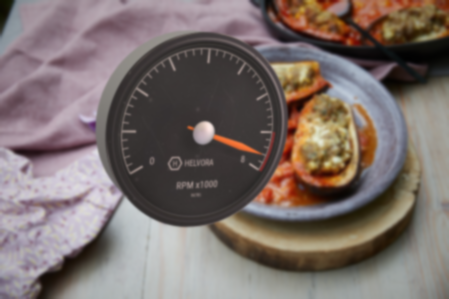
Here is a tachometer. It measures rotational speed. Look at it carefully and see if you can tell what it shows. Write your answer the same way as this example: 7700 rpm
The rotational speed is 7600 rpm
